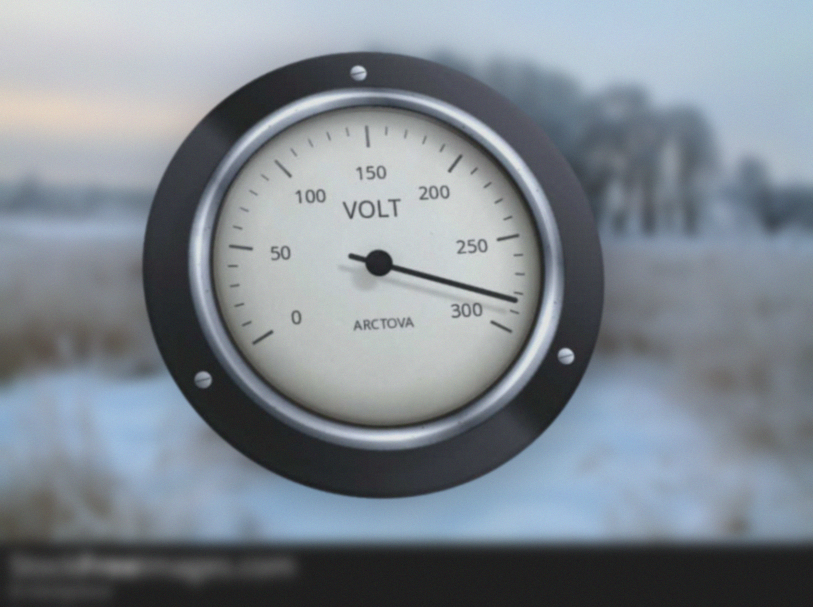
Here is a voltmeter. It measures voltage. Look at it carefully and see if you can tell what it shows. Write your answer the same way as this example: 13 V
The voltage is 285 V
